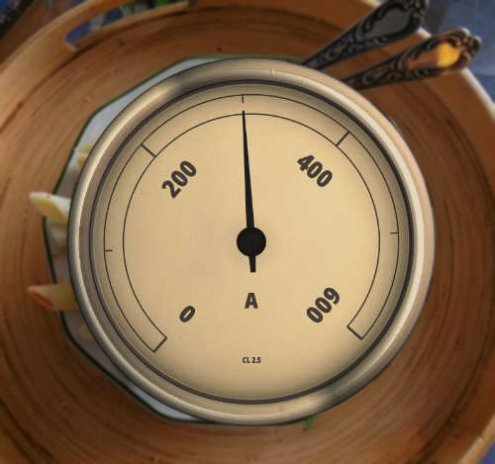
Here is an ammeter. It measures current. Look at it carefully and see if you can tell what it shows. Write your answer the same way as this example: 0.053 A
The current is 300 A
